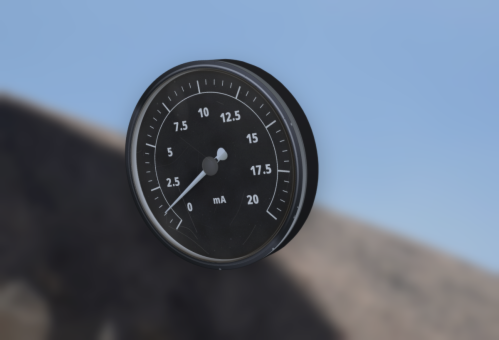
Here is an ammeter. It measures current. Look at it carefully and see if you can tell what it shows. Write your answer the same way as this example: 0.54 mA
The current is 1 mA
